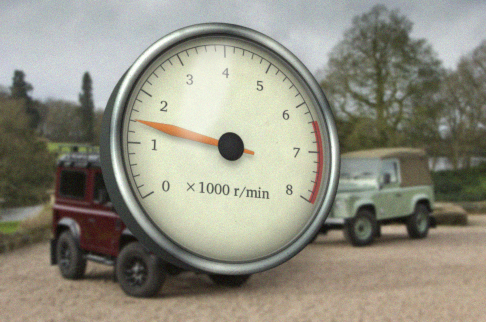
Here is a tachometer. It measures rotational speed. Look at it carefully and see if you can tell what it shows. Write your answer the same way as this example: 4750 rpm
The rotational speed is 1400 rpm
